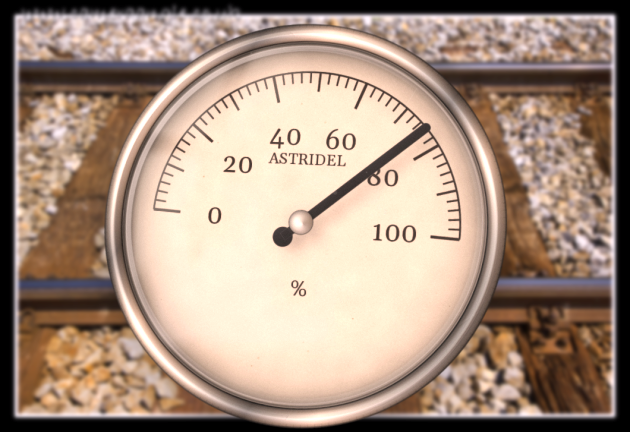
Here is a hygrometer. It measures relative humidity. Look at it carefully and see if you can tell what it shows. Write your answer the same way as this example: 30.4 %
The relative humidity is 76 %
